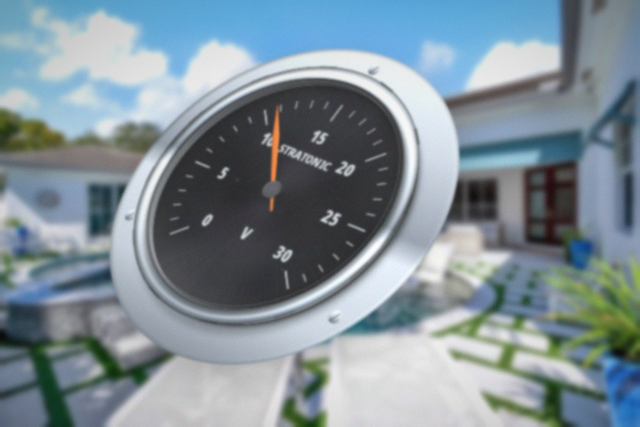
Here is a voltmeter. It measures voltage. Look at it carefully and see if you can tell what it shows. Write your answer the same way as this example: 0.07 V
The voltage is 11 V
